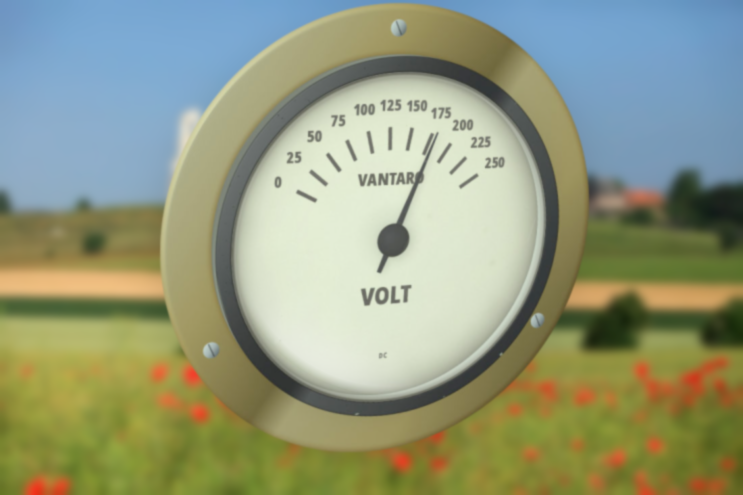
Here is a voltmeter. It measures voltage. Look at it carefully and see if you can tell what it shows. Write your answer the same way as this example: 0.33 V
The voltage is 175 V
